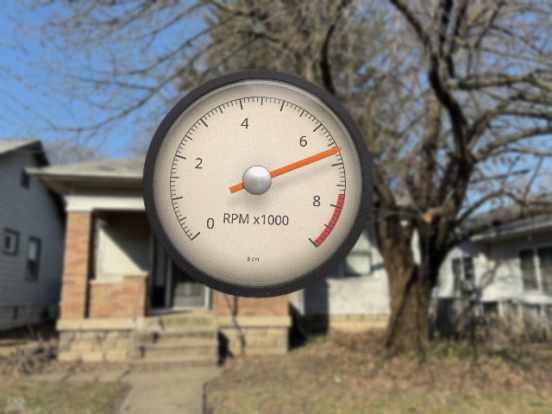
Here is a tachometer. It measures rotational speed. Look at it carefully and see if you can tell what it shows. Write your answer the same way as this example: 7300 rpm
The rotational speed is 6700 rpm
